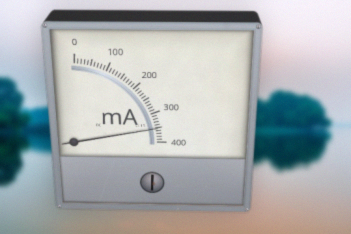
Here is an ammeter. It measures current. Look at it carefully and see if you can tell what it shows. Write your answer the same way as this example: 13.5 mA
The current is 350 mA
